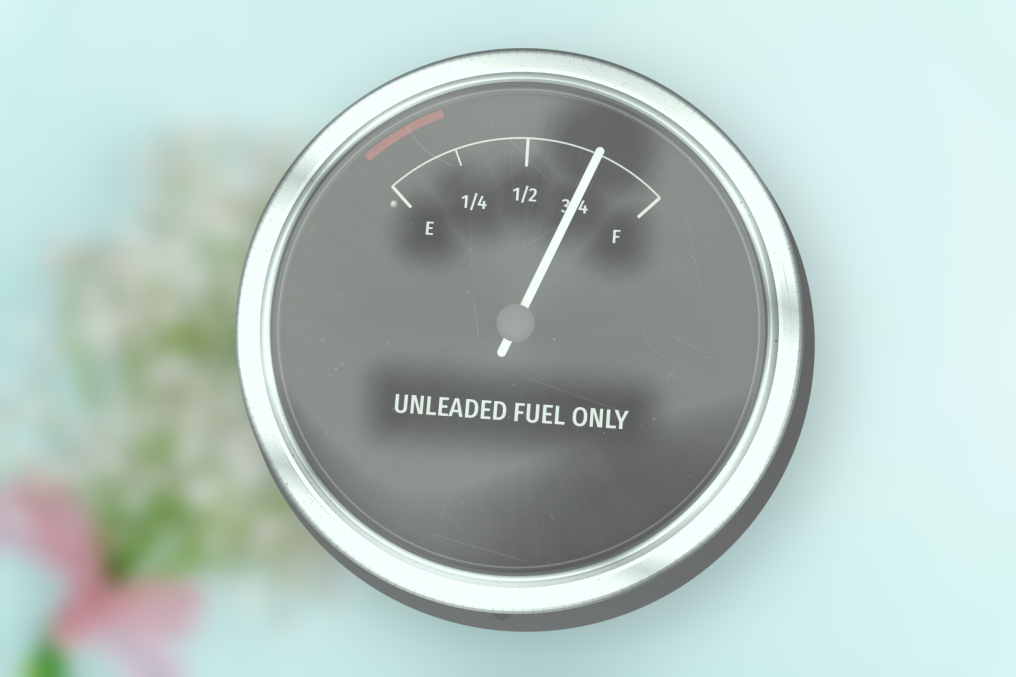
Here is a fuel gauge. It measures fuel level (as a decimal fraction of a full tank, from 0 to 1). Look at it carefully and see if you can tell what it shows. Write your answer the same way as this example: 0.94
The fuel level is 0.75
